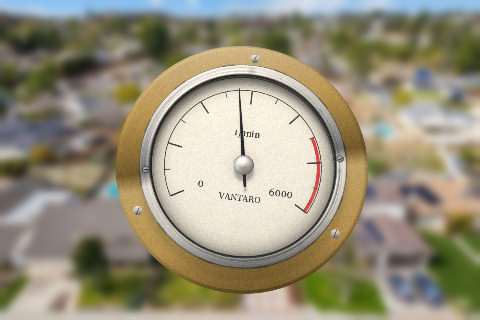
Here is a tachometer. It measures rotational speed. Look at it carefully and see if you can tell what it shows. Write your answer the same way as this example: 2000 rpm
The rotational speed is 2750 rpm
